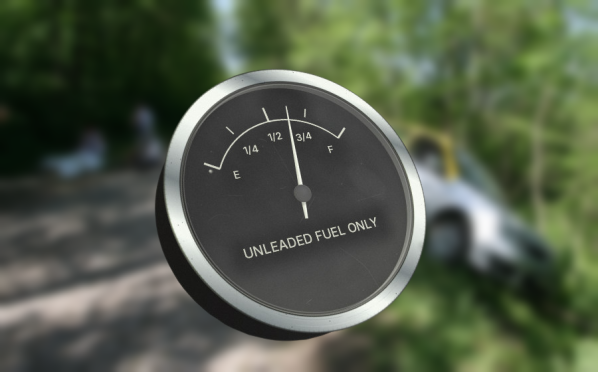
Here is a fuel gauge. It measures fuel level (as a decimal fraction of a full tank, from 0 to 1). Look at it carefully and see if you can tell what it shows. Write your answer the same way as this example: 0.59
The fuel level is 0.625
